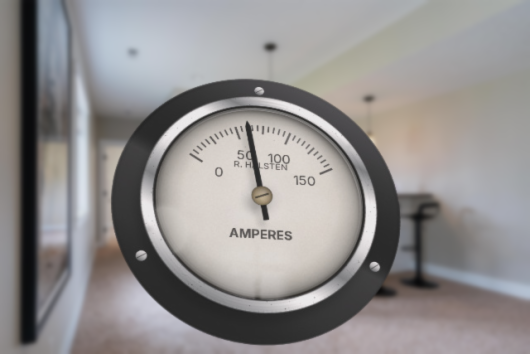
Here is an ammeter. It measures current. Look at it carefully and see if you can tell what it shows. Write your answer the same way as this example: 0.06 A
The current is 60 A
